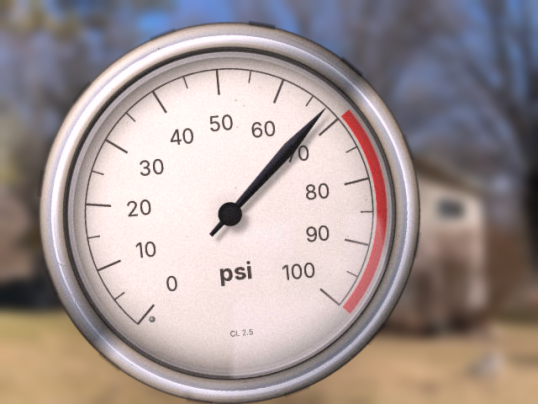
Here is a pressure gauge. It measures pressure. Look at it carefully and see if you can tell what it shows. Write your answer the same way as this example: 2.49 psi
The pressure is 67.5 psi
